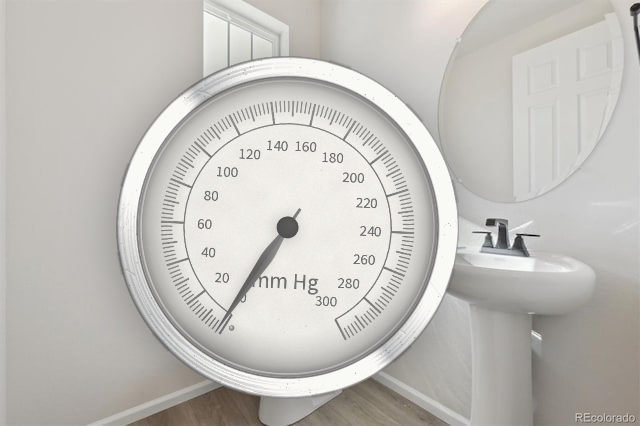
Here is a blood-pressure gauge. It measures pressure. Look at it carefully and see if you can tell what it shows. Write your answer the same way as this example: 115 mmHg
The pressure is 2 mmHg
